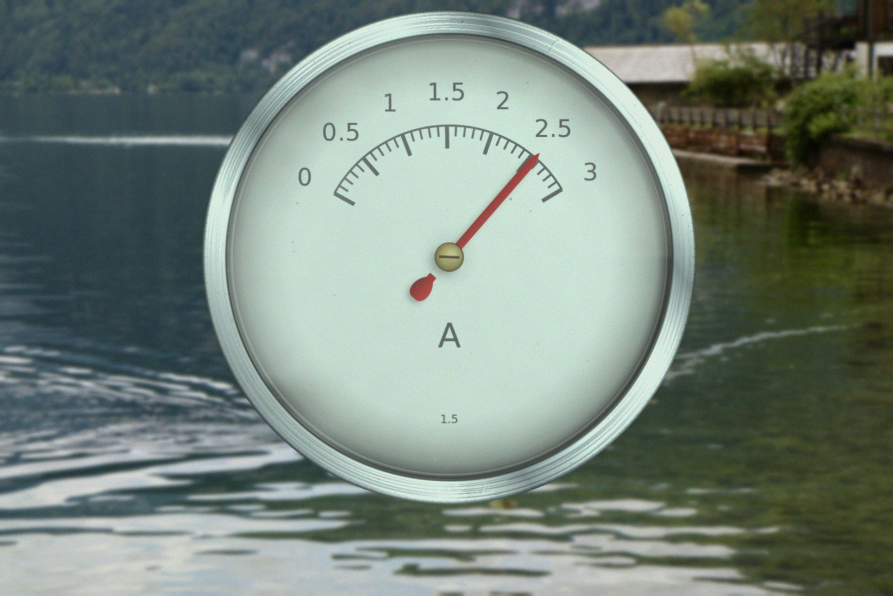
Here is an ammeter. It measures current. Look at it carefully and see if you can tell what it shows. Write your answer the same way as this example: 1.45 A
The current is 2.55 A
